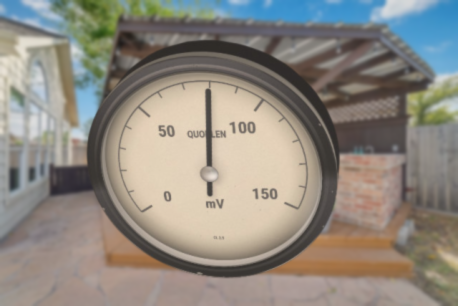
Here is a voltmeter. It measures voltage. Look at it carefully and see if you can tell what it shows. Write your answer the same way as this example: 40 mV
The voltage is 80 mV
